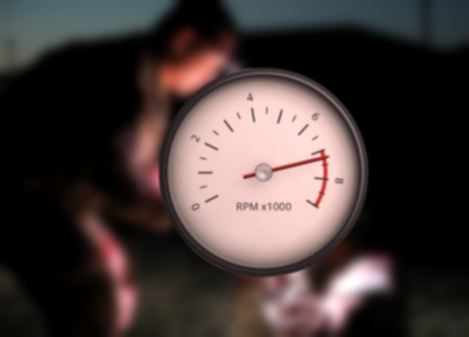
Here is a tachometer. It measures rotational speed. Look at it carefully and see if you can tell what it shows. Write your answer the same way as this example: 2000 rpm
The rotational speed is 7250 rpm
